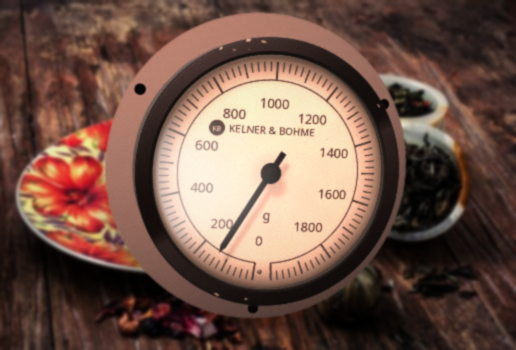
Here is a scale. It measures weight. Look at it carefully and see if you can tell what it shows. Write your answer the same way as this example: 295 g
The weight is 140 g
